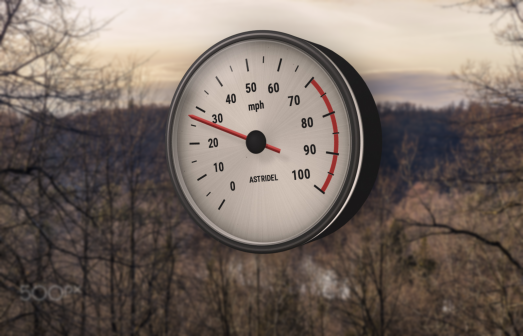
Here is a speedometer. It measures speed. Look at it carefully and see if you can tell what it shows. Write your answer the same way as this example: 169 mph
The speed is 27.5 mph
